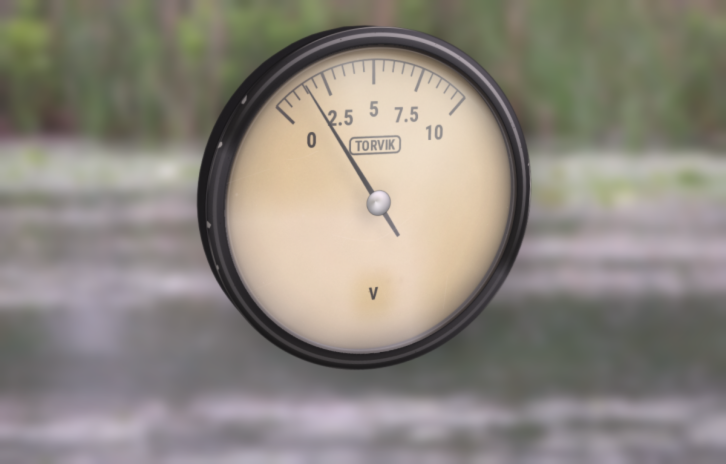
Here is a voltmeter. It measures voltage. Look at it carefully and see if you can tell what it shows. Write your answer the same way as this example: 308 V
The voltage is 1.5 V
